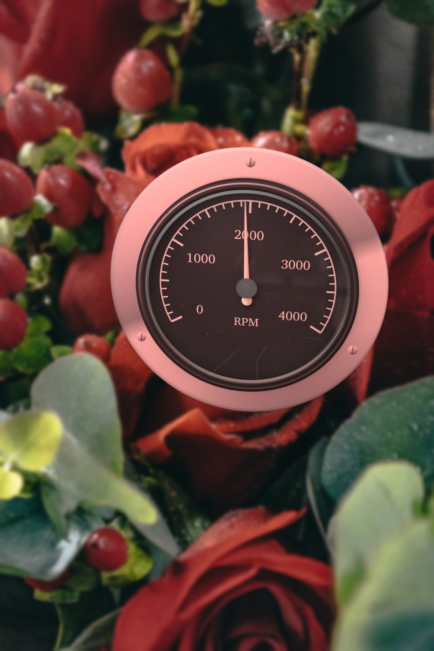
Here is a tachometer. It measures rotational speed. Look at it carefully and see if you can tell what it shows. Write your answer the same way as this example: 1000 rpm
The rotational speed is 1950 rpm
